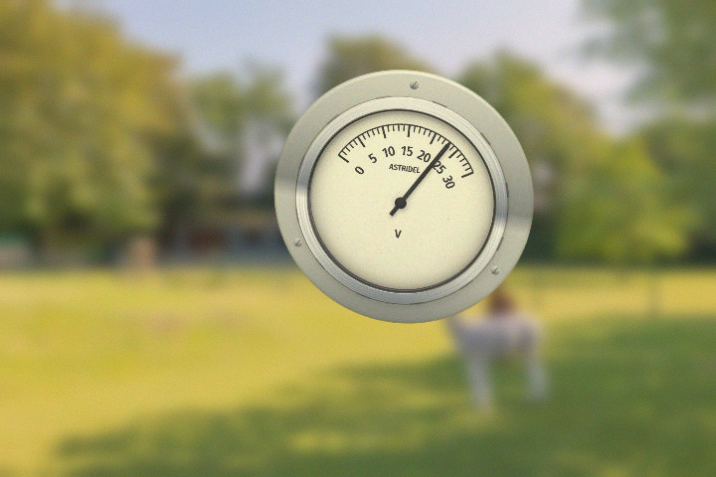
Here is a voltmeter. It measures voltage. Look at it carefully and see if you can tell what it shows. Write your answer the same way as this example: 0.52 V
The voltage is 23 V
